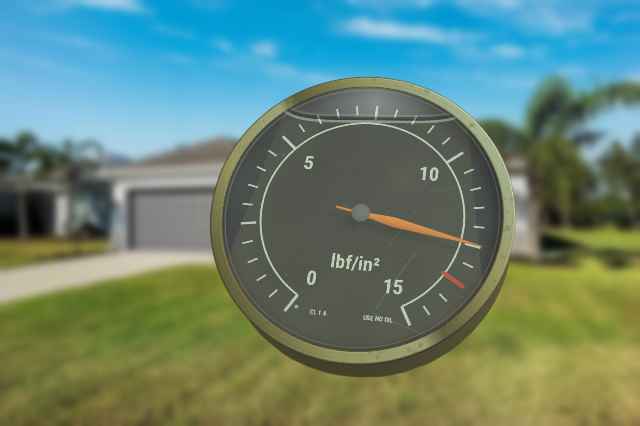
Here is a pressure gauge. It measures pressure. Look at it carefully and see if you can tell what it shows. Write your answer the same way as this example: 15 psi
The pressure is 12.5 psi
